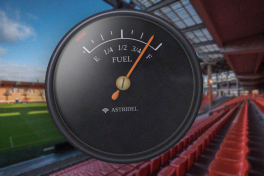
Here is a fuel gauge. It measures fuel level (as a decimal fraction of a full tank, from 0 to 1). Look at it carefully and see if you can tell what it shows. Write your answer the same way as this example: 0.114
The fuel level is 0.875
